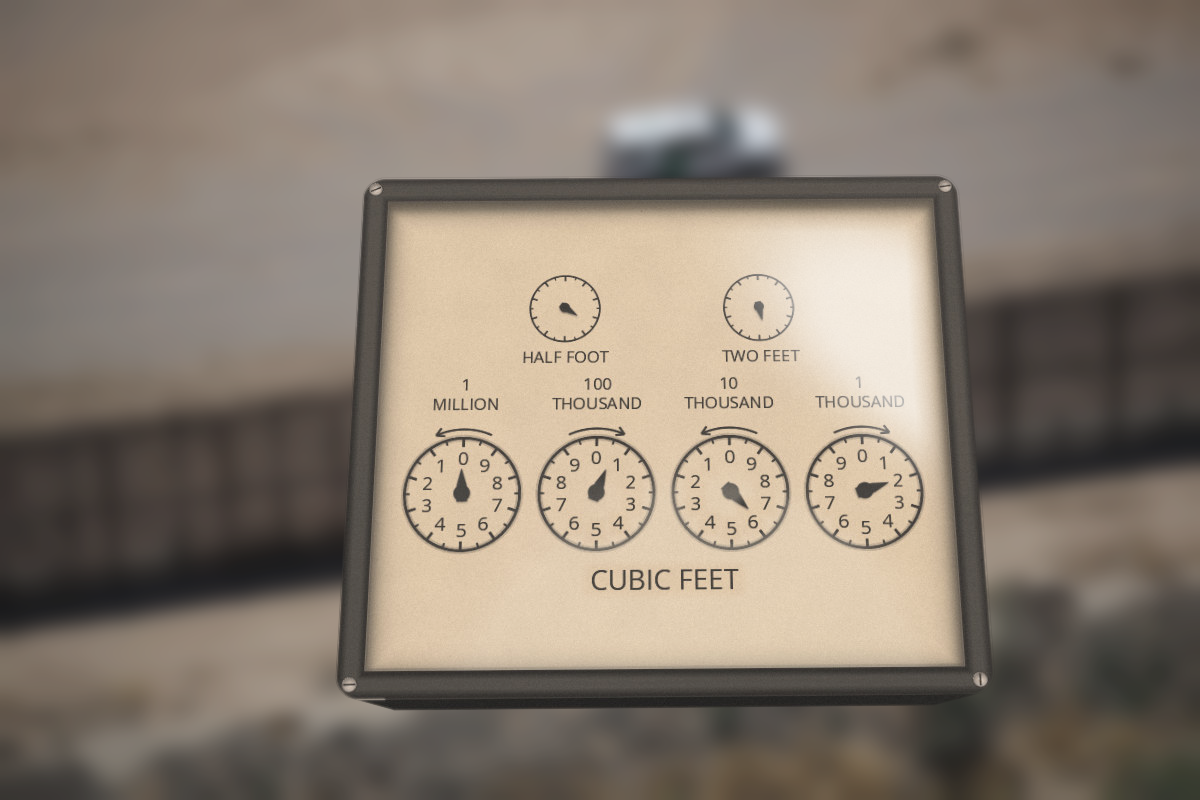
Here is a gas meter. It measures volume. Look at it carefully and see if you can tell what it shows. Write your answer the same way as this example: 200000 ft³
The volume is 6200 ft³
